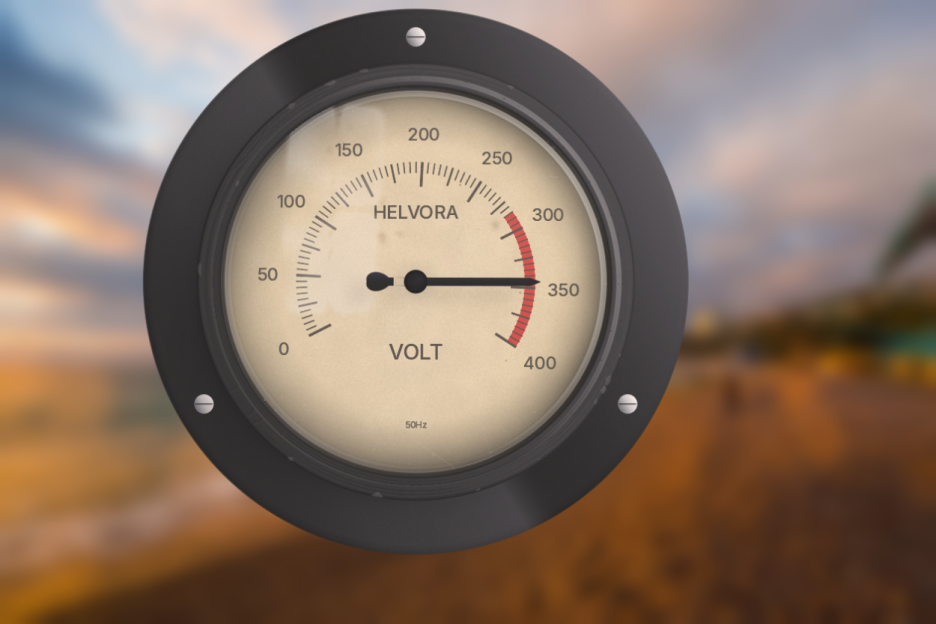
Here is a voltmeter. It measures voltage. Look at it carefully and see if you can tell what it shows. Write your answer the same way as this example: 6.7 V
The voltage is 345 V
